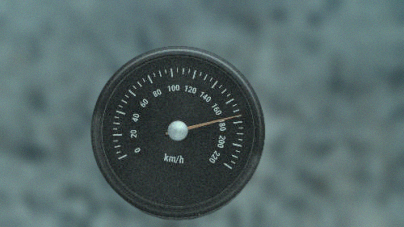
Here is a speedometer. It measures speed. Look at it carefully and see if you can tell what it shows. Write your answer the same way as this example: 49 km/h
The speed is 175 km/h
